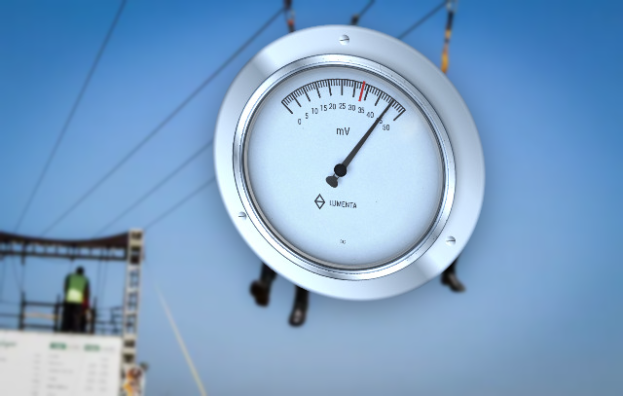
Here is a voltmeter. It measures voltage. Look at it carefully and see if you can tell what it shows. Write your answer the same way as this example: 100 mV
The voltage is 45 mV
